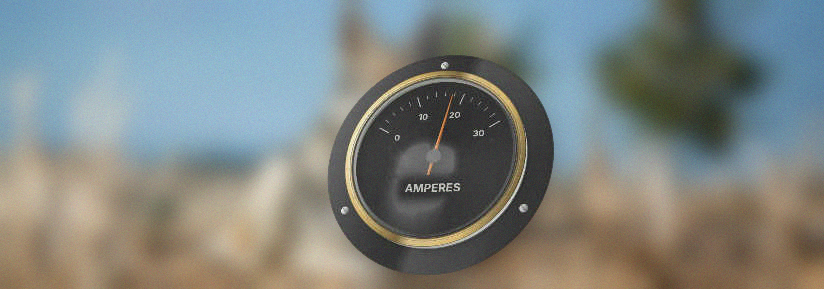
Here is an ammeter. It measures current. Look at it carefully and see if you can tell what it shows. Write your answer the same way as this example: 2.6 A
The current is 18 A
